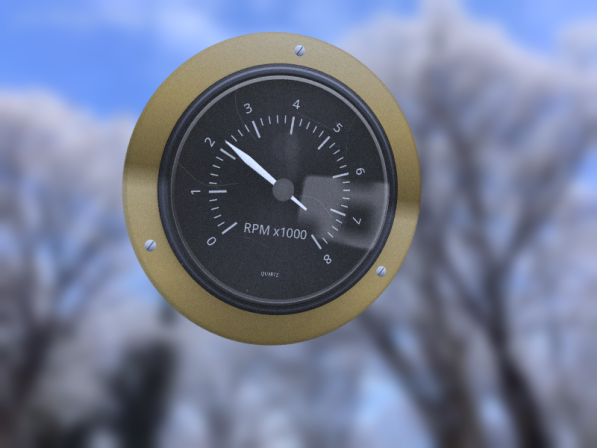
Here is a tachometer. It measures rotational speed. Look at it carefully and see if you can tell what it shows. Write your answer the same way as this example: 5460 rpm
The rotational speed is 2200 rpm
